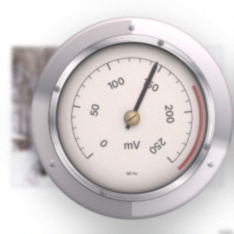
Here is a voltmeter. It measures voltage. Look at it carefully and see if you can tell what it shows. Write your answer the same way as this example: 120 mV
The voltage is 145 mV
